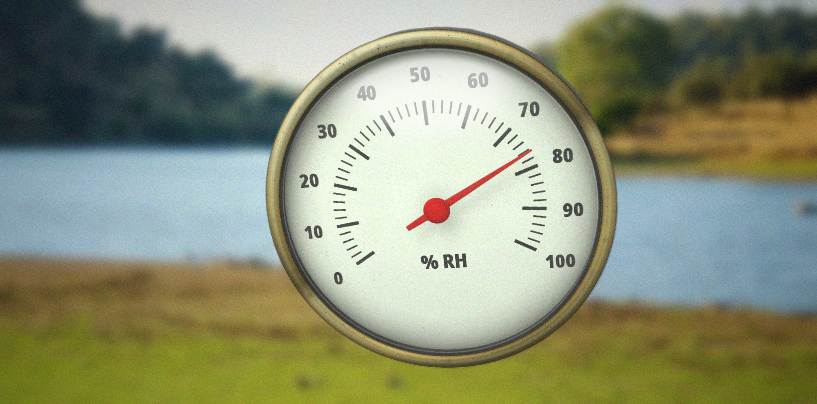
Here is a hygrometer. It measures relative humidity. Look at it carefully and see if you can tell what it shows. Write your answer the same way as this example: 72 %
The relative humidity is 76 %
